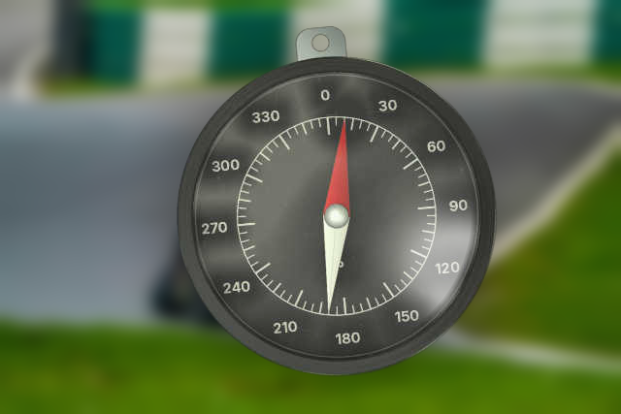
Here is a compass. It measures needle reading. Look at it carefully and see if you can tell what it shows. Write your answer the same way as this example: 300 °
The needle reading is 10 °
